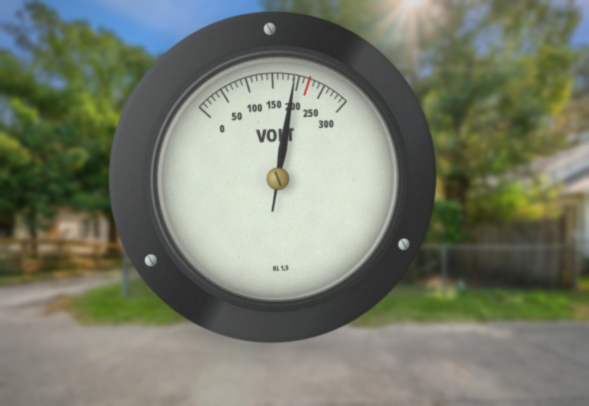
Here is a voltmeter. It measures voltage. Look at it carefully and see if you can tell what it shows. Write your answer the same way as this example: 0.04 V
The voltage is 190 V
